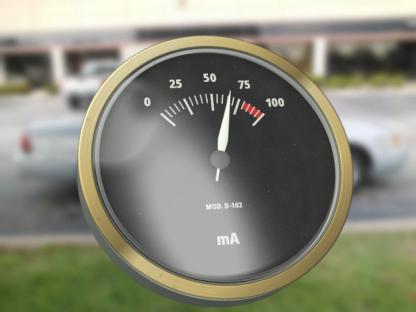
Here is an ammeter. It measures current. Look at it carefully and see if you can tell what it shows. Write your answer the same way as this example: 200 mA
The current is 65 mA
